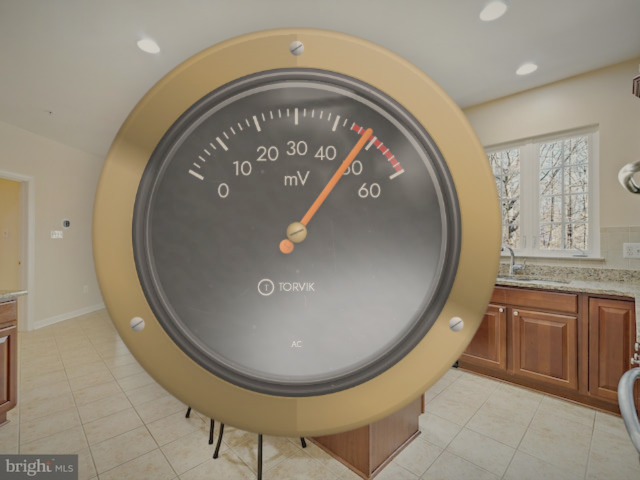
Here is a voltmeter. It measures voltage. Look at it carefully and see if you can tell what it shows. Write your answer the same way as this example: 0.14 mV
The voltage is 48 mV
